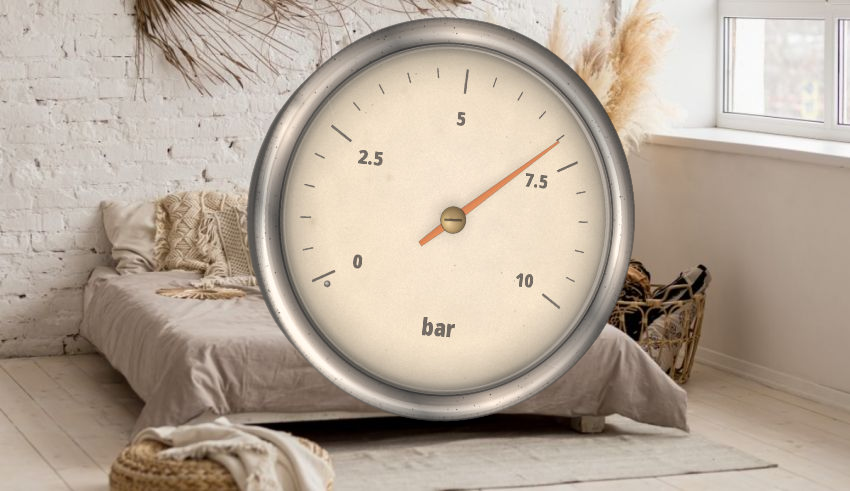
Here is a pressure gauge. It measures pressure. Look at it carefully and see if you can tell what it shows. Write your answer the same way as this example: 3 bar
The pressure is 7 bar
